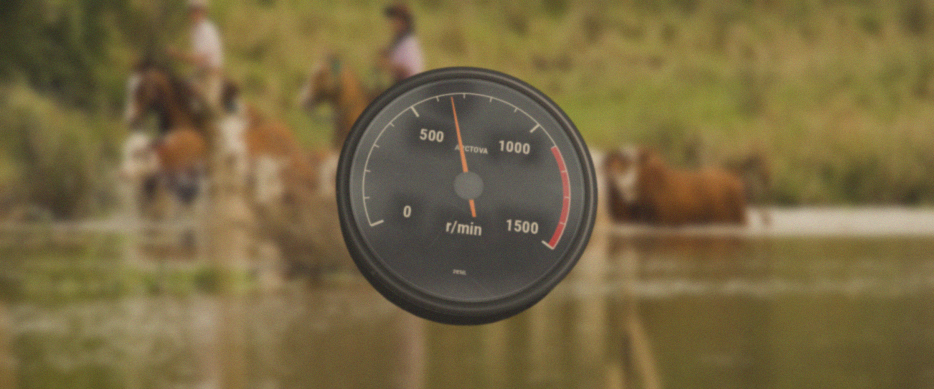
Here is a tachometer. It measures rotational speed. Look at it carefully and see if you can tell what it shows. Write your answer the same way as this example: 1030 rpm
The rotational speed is 650 rpm
